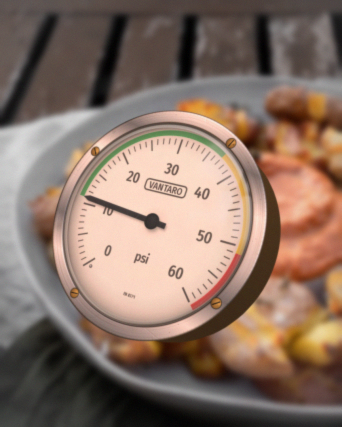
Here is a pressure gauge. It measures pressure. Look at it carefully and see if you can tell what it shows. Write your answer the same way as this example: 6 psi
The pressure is 11 psi
